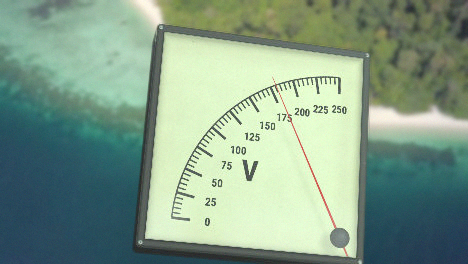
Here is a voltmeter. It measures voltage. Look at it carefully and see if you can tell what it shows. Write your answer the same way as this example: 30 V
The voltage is 180 V
